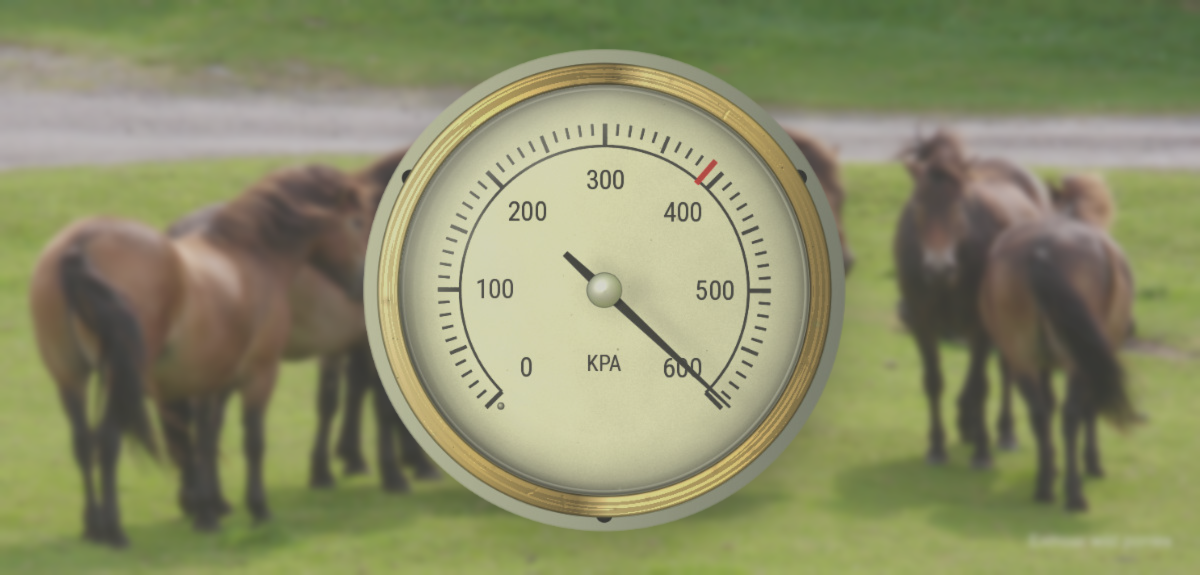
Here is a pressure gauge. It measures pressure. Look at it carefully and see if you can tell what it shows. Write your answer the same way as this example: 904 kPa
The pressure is 595 kPa
